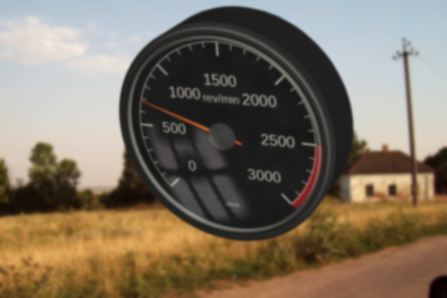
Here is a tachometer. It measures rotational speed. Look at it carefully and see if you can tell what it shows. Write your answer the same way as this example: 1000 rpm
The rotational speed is 700 rpm
